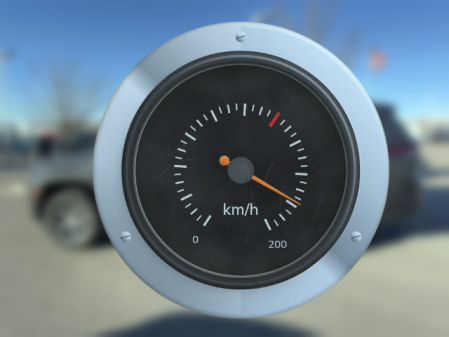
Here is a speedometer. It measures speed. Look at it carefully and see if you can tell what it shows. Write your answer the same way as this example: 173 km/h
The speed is 177.5 km/h
